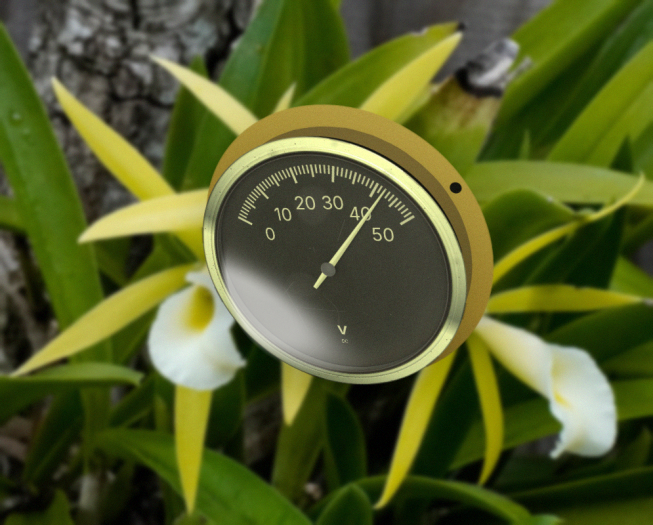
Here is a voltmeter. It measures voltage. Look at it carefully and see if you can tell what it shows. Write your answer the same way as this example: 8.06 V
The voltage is 42 V
